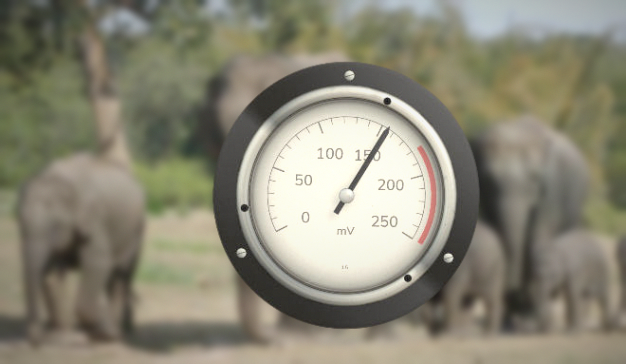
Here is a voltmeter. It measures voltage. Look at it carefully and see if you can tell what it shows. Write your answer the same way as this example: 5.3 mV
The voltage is 155 mV
